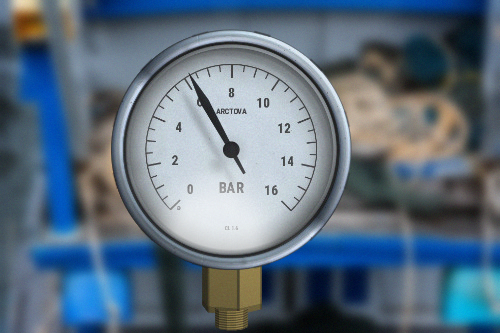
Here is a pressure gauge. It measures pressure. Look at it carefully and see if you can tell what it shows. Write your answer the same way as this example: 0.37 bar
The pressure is 6.25 bar
